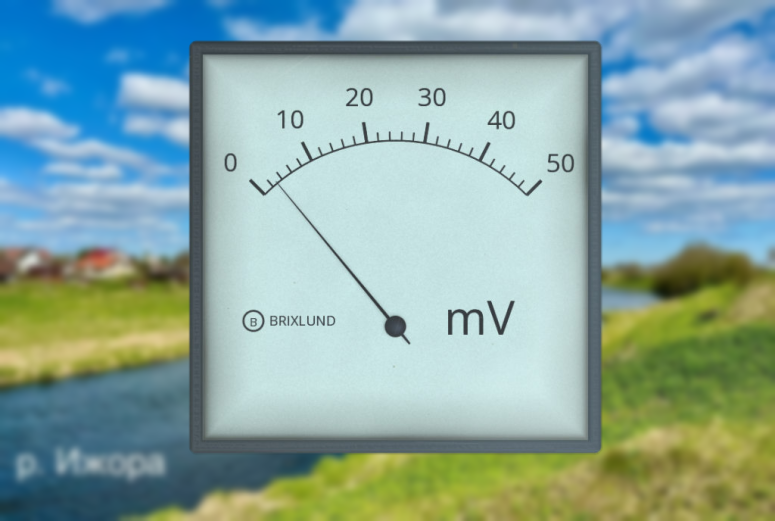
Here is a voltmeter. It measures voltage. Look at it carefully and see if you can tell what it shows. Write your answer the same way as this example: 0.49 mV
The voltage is 3 mV
